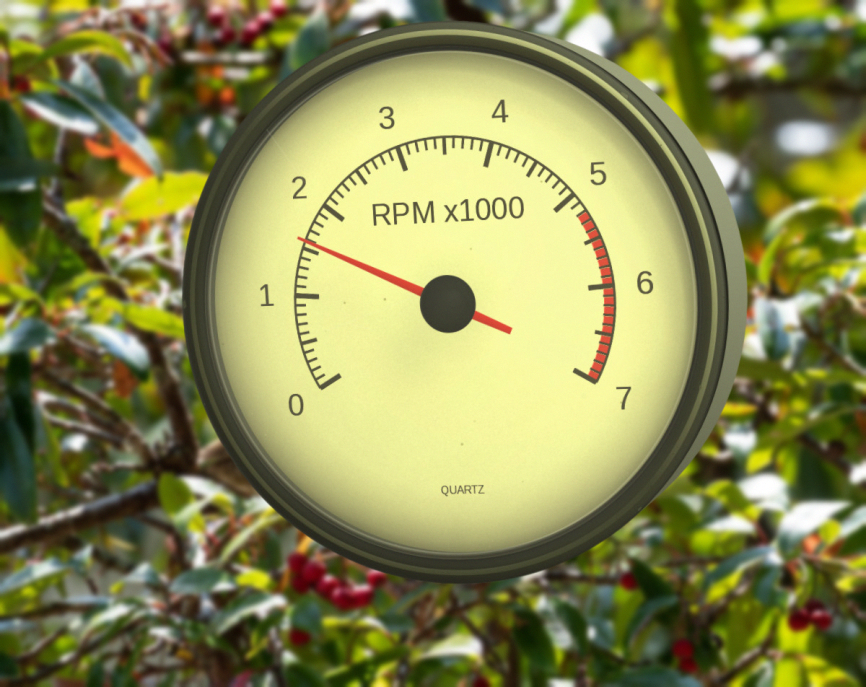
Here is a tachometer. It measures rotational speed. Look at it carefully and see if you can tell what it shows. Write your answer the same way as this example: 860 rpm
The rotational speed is 1600 rpm
